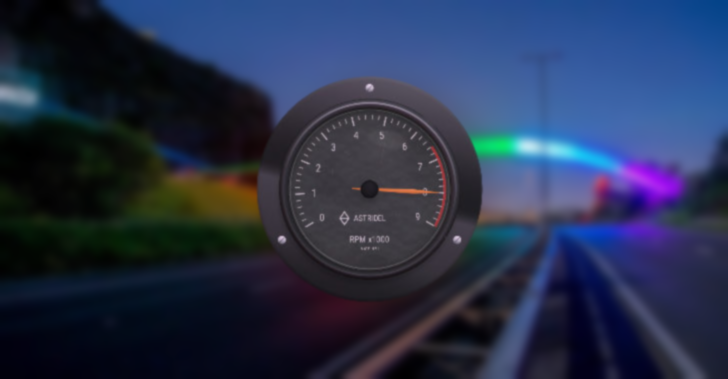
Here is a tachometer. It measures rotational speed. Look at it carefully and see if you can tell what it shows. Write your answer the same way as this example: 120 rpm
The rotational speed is 8000 rpm
